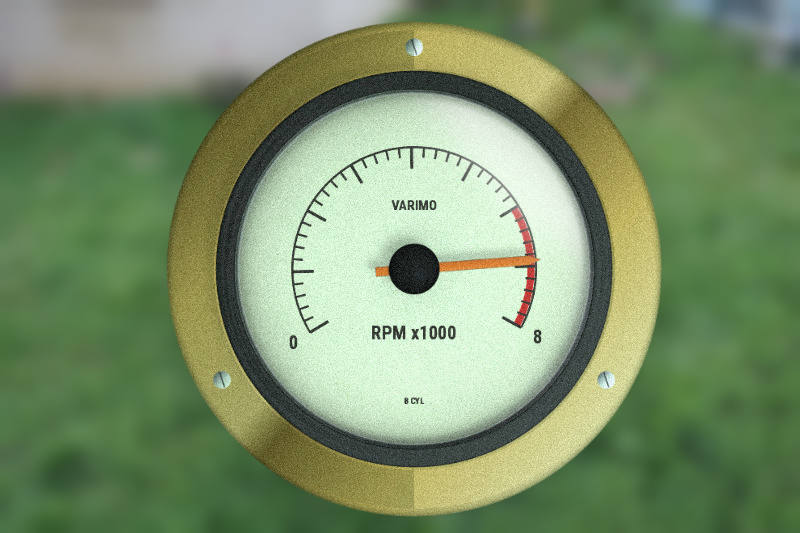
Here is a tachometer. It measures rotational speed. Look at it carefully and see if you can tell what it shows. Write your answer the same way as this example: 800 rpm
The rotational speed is 6900 rpm
